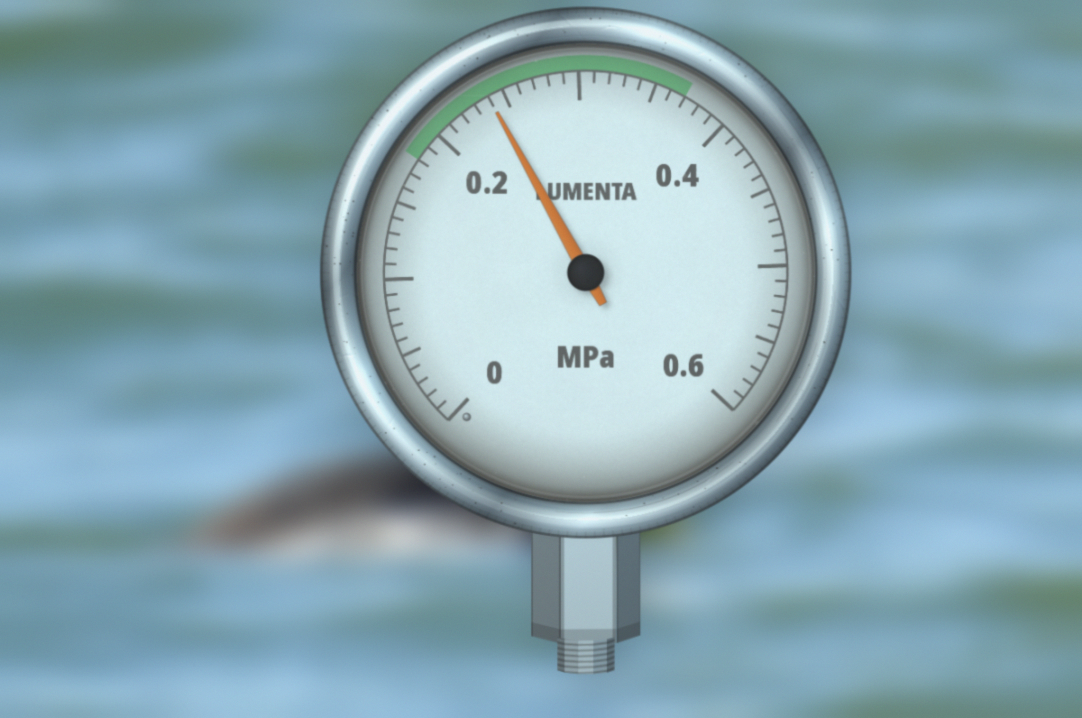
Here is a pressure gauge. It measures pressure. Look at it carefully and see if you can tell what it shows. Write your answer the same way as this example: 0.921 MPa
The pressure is 0.24 MPa
